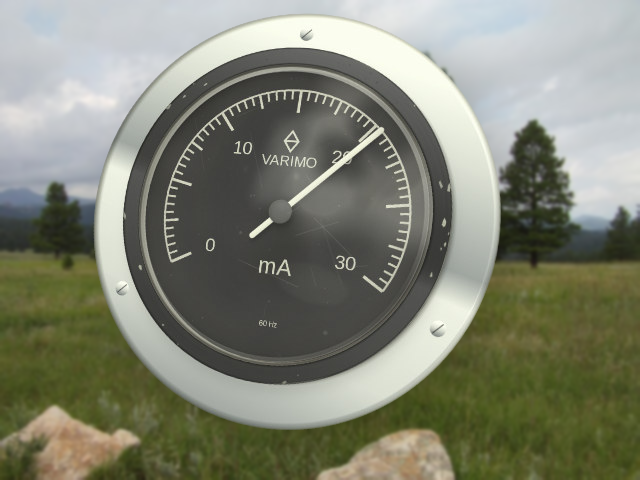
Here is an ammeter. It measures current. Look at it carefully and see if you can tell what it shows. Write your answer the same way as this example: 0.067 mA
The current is 20.5 mA
